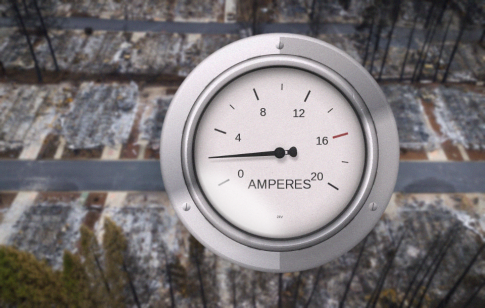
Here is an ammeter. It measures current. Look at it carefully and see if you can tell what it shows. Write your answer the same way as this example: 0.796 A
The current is 2 A
